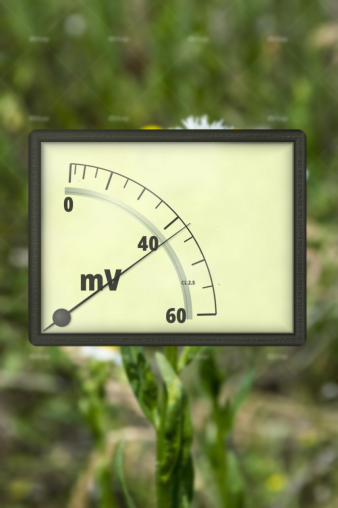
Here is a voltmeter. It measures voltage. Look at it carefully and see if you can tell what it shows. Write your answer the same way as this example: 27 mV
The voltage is 42.5 mV
